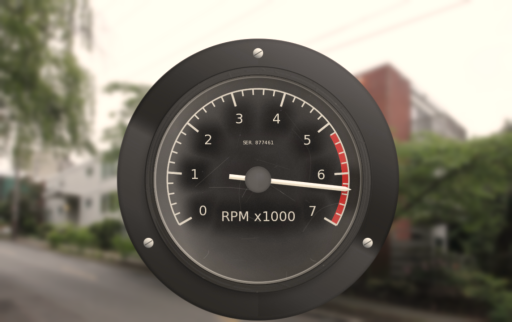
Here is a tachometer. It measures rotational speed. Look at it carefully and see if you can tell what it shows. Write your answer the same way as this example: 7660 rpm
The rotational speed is 6300 rpm
